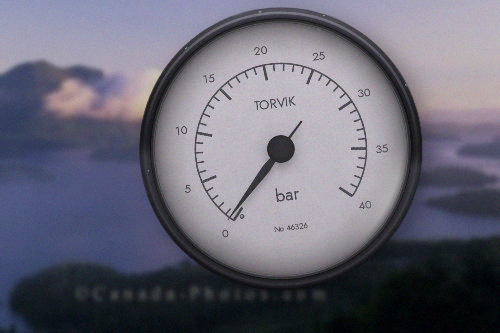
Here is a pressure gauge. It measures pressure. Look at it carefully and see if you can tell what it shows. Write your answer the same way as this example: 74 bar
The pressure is 0.5 bar
